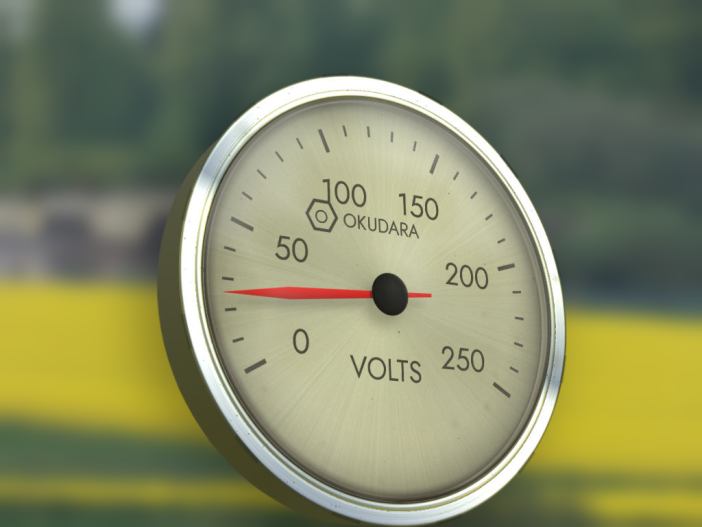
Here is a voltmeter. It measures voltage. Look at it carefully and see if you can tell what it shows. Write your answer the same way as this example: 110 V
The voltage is 25 V
